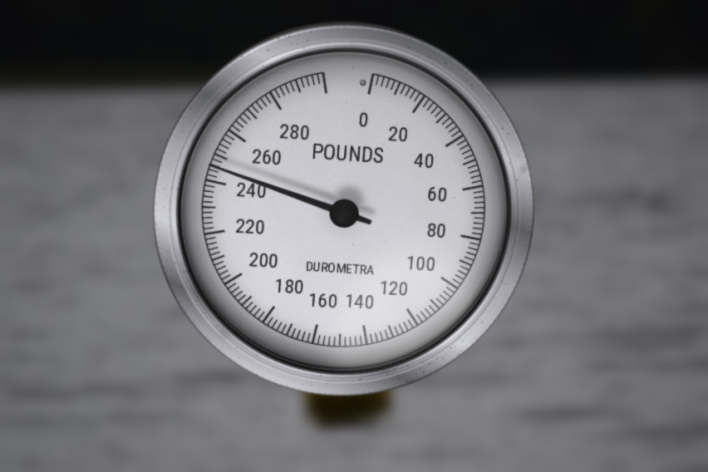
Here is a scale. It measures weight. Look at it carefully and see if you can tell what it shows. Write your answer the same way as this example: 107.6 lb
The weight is 246 lb
